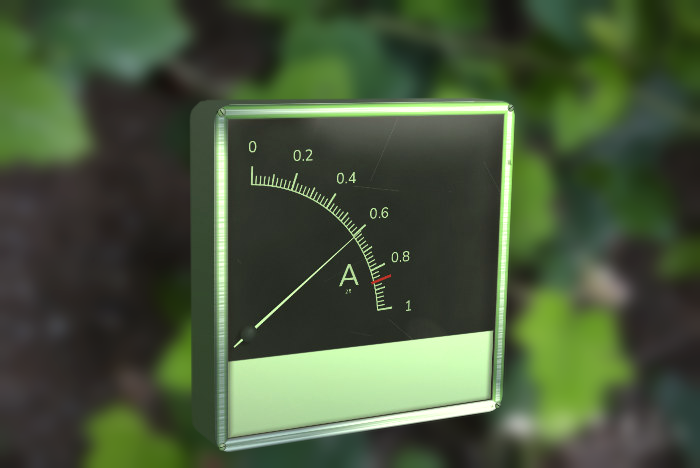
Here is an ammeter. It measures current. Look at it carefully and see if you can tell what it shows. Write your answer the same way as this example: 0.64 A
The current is 0.6 A
